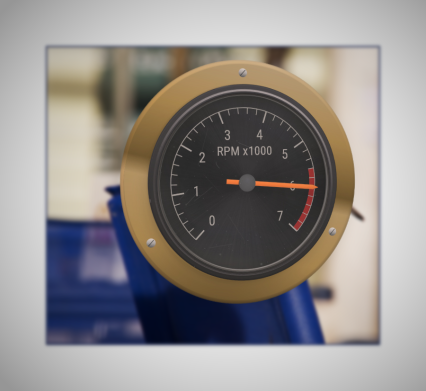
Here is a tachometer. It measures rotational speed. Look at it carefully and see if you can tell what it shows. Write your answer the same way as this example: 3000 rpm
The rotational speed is 6000 rpm
